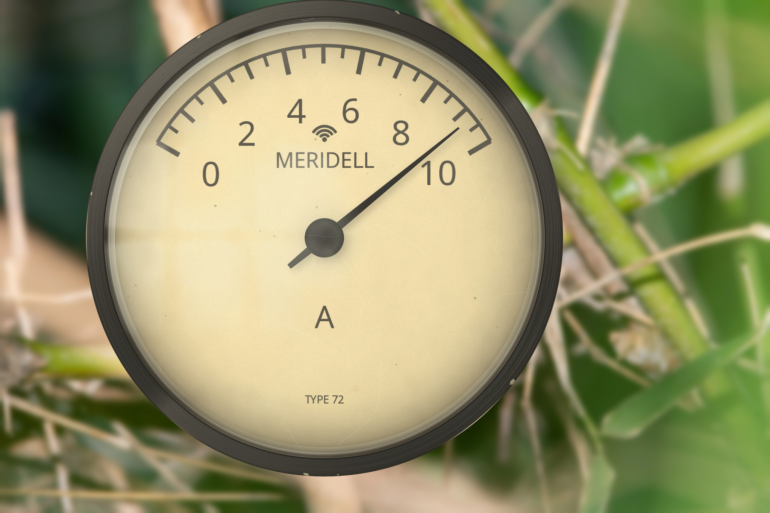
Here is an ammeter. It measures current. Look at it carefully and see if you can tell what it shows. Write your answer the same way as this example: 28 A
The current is 9.25 A
